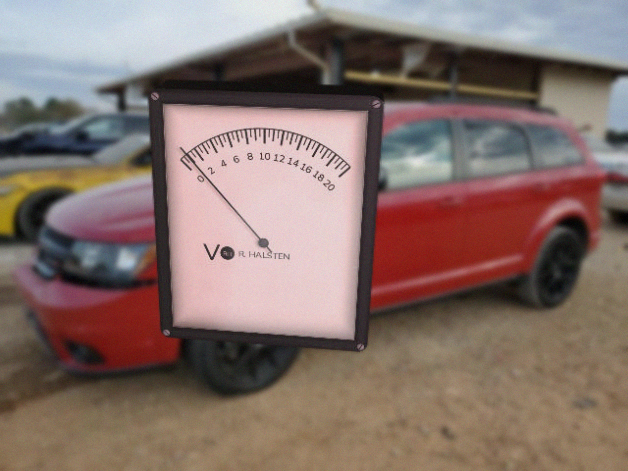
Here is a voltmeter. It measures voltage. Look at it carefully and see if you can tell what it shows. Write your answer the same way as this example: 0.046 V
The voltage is 1 V
